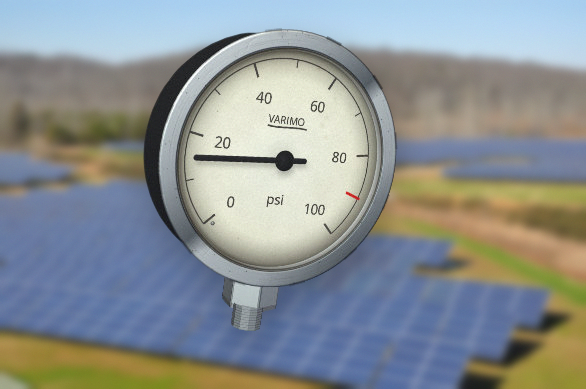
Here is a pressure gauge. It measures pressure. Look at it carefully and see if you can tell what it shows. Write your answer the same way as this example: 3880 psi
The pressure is 15 psi
